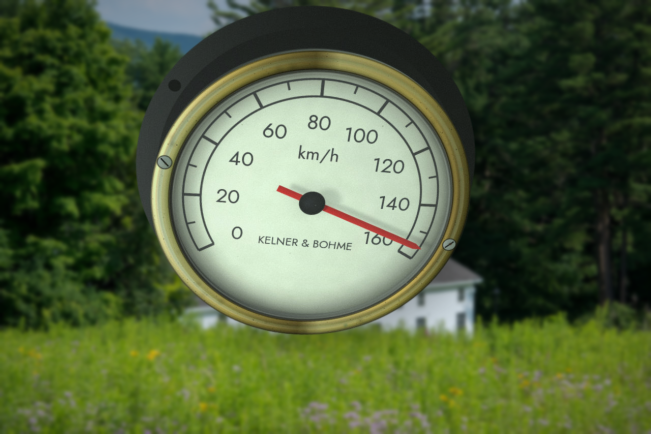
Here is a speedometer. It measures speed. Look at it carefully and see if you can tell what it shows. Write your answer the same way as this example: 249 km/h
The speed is 155 km/h
